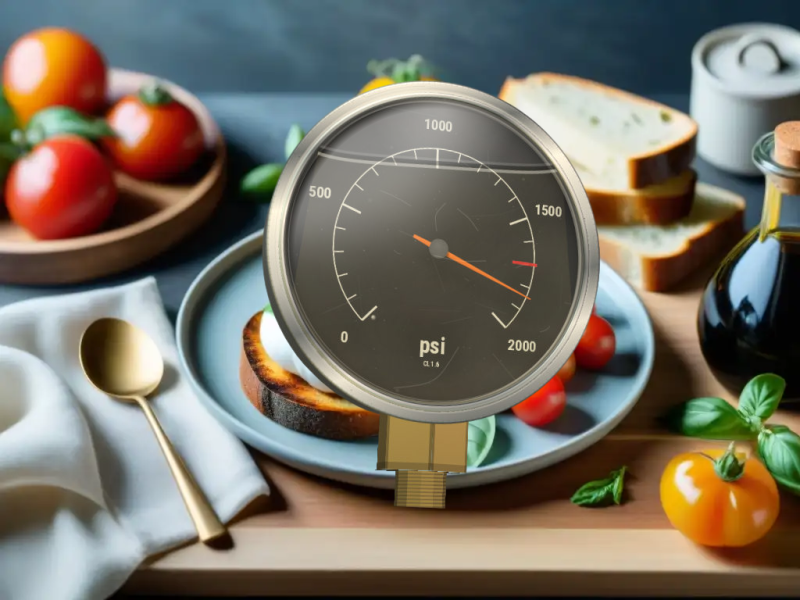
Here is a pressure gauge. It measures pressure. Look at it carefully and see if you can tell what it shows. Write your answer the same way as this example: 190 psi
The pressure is 1850 psi
